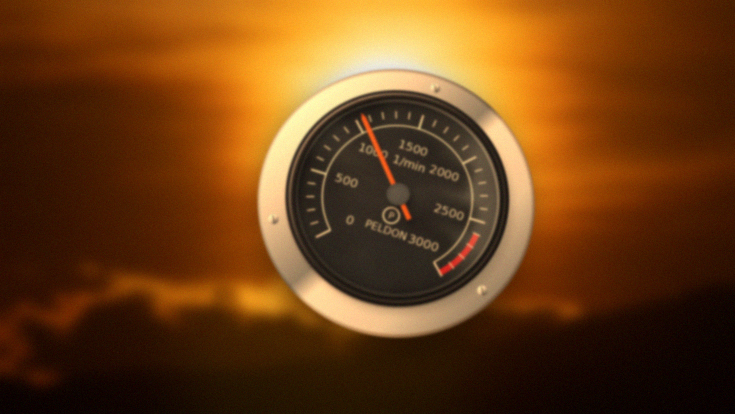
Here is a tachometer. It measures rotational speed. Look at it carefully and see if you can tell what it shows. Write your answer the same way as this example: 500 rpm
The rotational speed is 1050 rpm
